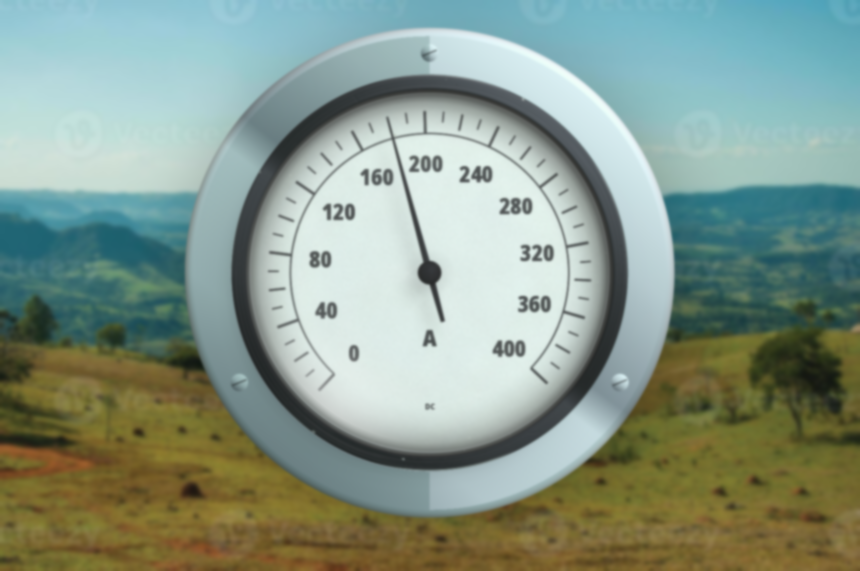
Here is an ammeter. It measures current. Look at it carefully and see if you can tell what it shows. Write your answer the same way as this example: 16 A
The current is 180 A
